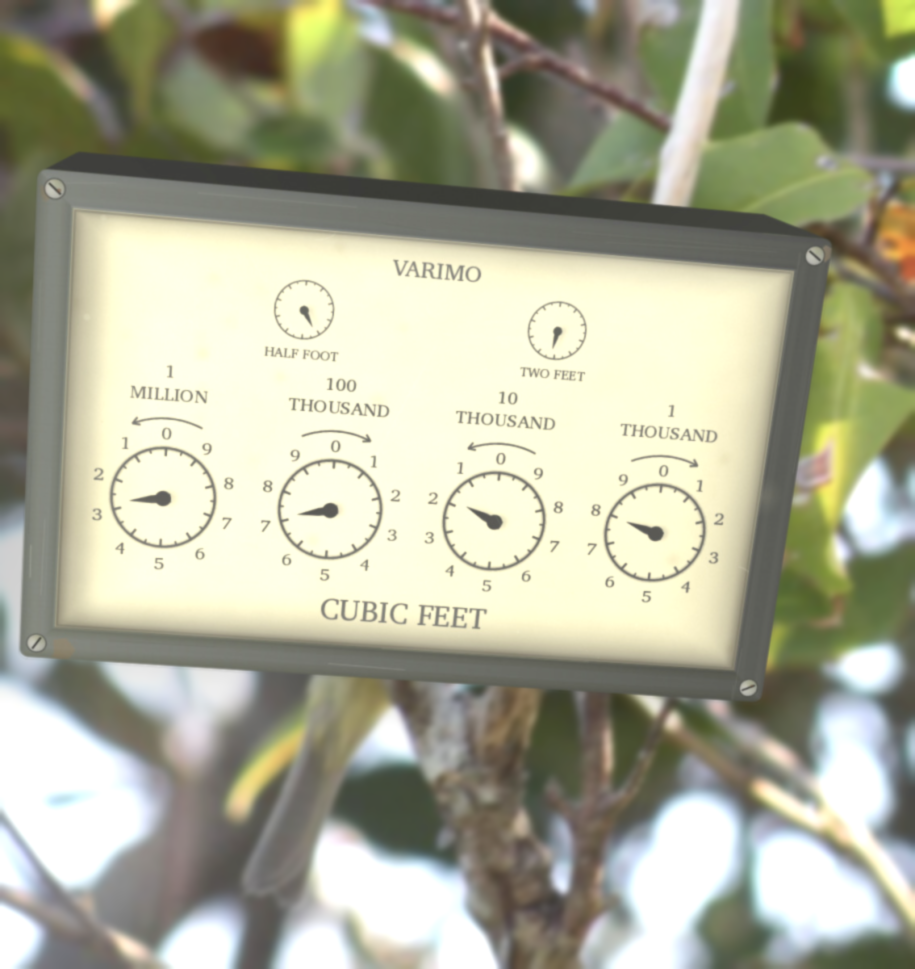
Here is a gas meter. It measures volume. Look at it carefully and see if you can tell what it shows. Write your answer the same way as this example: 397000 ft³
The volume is 271800 ft³
